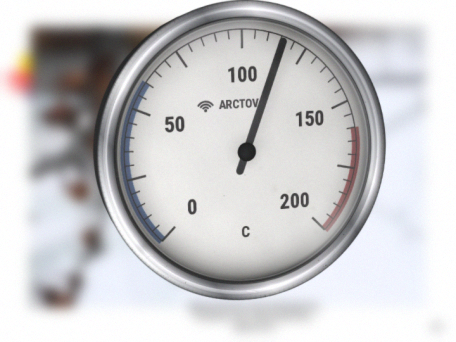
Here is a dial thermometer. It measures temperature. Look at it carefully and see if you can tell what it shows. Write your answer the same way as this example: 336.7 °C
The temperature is 115 °C
